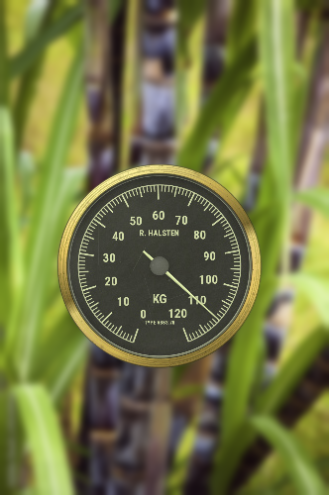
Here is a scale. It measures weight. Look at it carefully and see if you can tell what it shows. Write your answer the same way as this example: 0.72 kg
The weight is 110 kg
